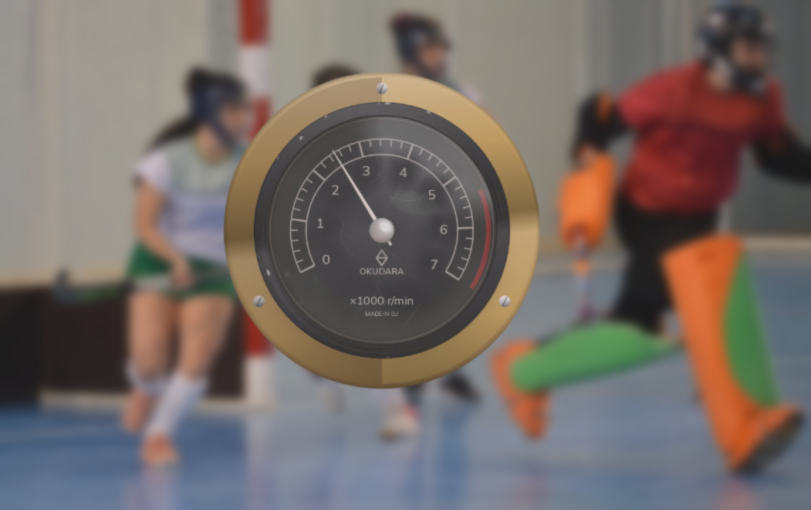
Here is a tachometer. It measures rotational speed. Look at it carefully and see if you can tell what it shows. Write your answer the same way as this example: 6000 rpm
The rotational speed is 2500 rpm
